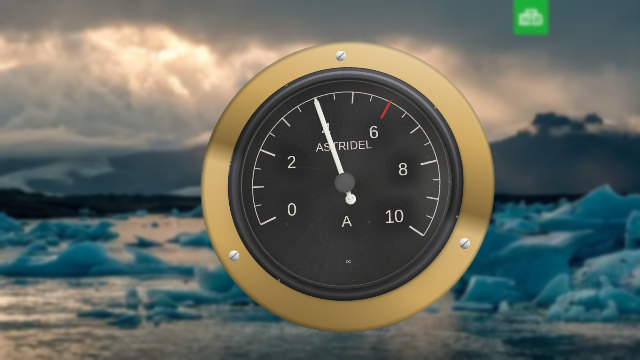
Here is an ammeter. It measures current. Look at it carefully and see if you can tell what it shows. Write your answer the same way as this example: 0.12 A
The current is 4 A
